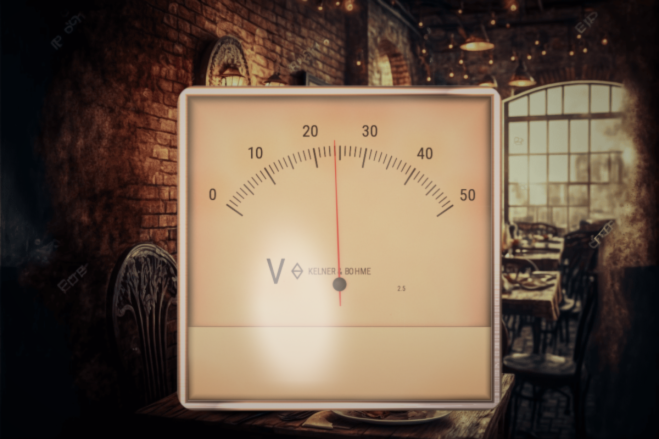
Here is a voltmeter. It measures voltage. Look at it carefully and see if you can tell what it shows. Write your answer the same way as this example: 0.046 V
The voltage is 24 V
